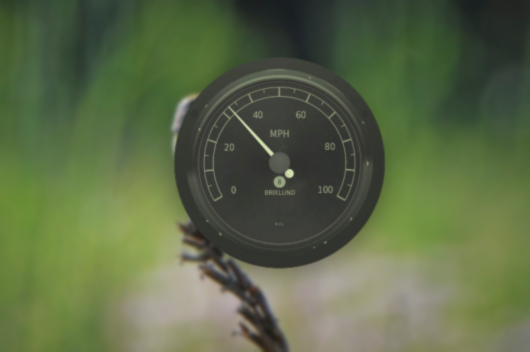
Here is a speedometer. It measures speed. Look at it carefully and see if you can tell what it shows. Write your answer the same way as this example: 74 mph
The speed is 32.5 mph
